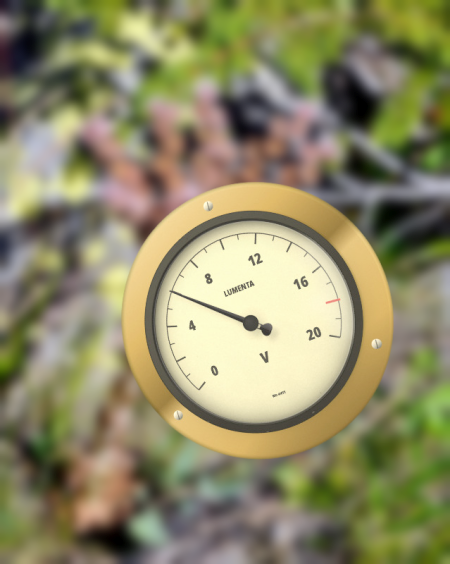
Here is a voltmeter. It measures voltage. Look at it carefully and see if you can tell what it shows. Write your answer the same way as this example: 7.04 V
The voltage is 6 V
